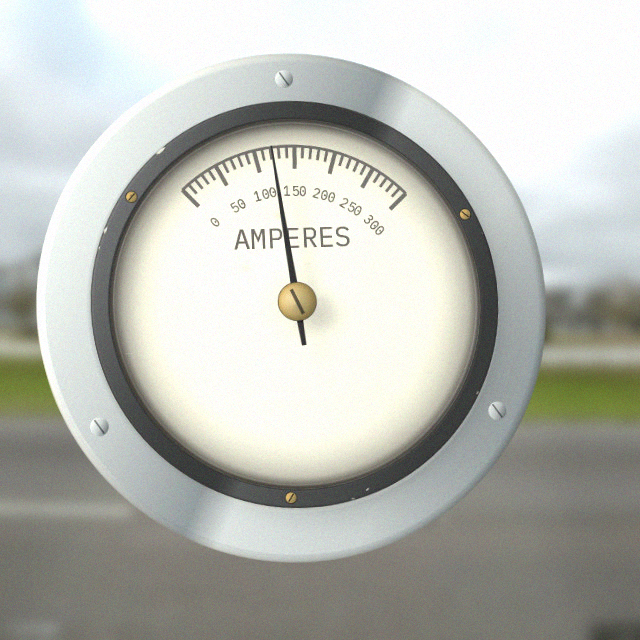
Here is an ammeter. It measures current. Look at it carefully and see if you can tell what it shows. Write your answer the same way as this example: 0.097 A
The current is 120 A
